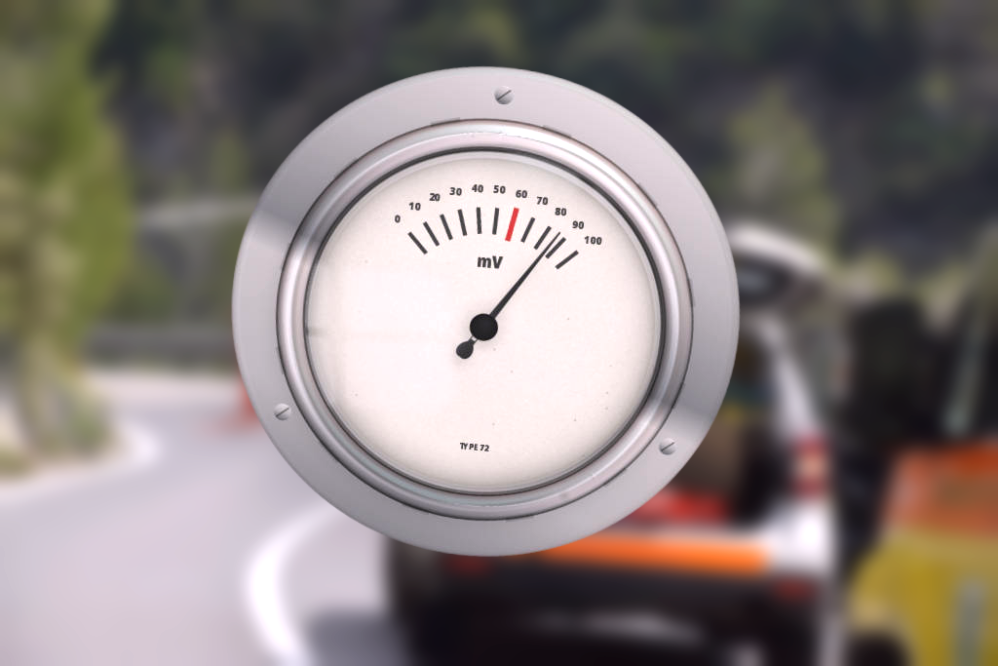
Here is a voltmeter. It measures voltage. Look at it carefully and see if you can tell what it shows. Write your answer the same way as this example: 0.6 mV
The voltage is 85 mV
